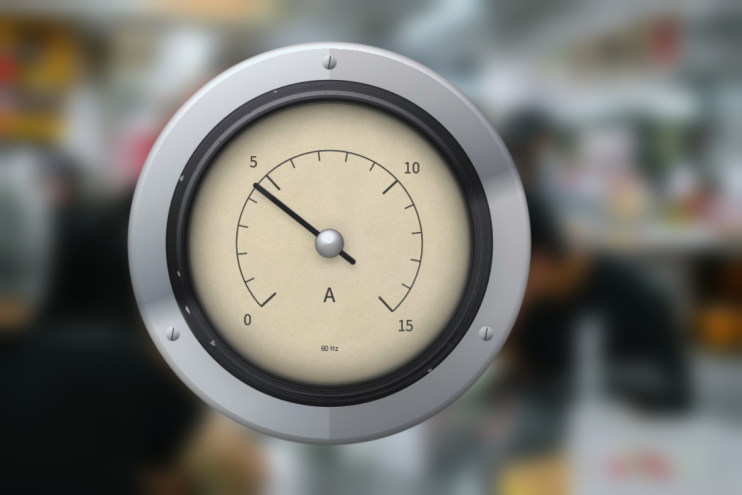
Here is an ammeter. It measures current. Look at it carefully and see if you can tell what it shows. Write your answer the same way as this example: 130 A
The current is 4.5 A
